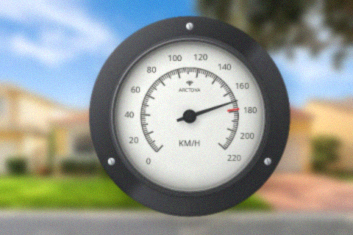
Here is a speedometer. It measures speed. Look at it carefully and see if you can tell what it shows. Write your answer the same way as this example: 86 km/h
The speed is 170 km/h
